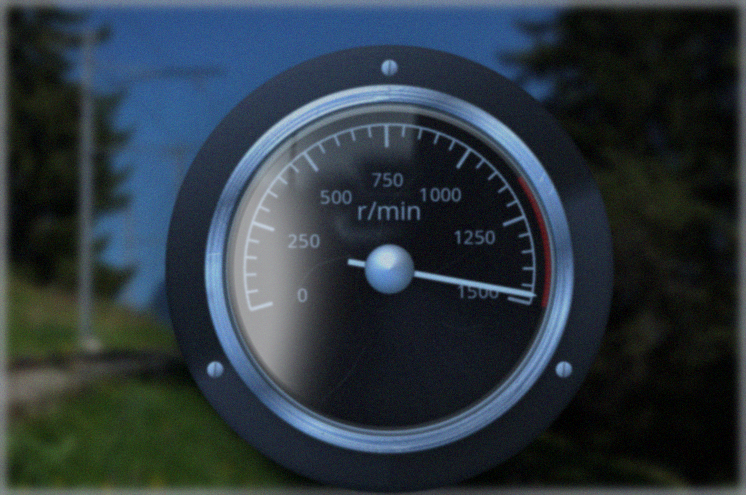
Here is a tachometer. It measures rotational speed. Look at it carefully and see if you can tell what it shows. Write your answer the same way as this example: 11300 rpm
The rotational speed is 1475 rpm
